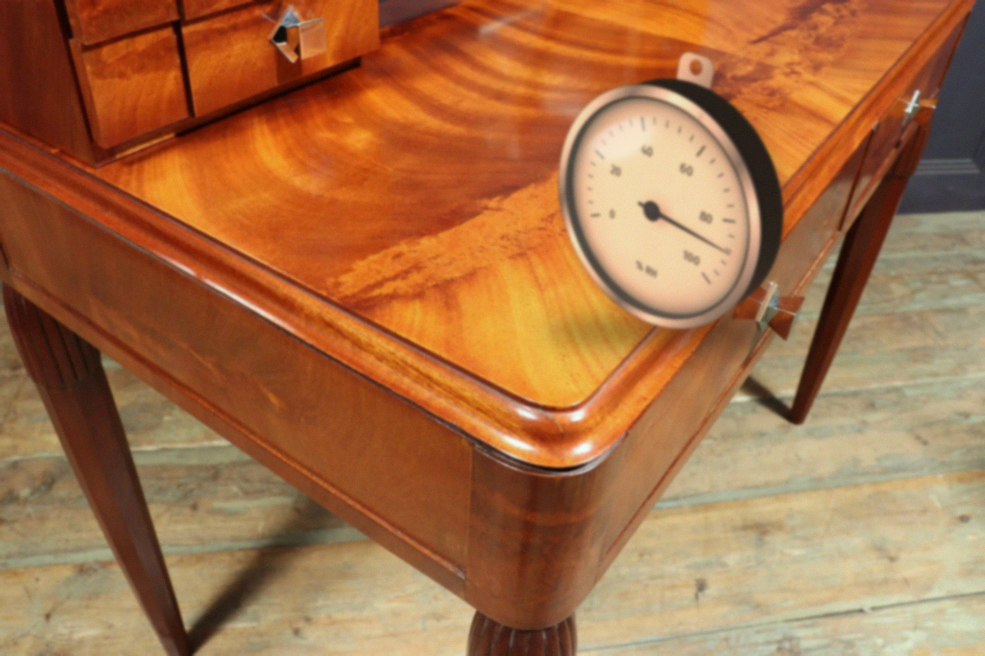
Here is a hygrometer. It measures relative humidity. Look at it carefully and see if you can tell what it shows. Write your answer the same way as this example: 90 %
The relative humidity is 88 %
